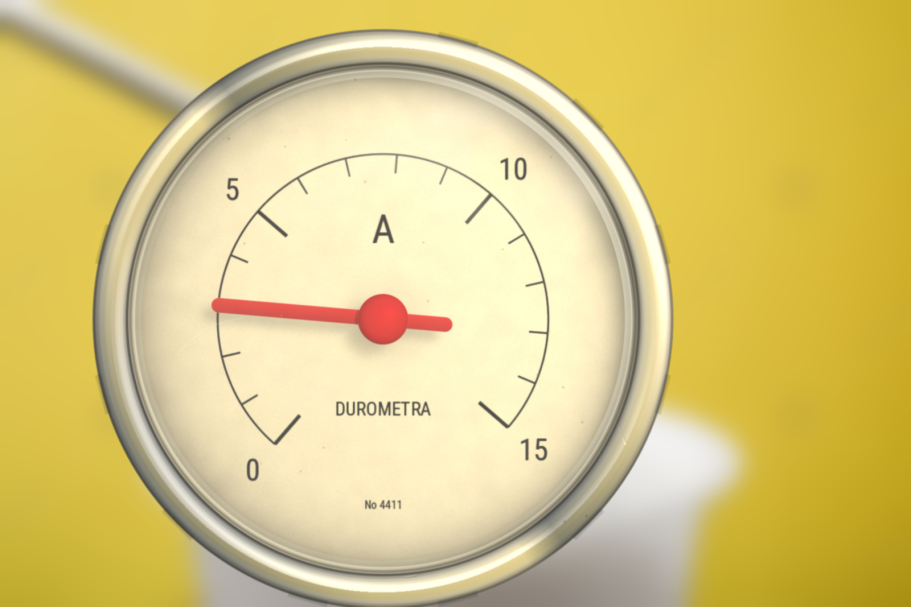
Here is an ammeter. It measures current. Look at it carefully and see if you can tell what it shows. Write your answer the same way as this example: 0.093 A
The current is 3 A
